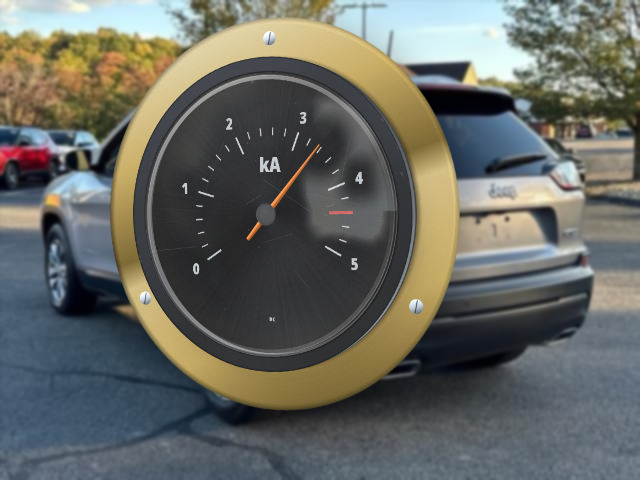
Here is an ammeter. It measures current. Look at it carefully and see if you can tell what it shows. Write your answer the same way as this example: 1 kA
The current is 3.4 kA
